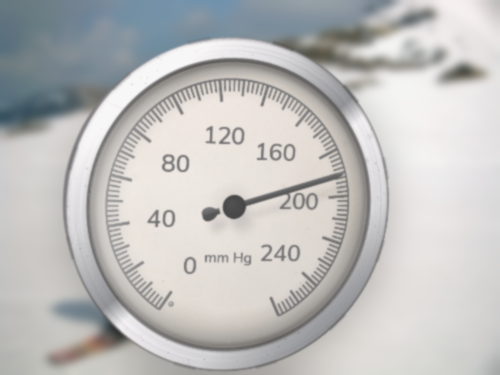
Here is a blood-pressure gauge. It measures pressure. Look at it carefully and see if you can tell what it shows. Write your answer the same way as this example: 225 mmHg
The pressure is 190 mmHg
